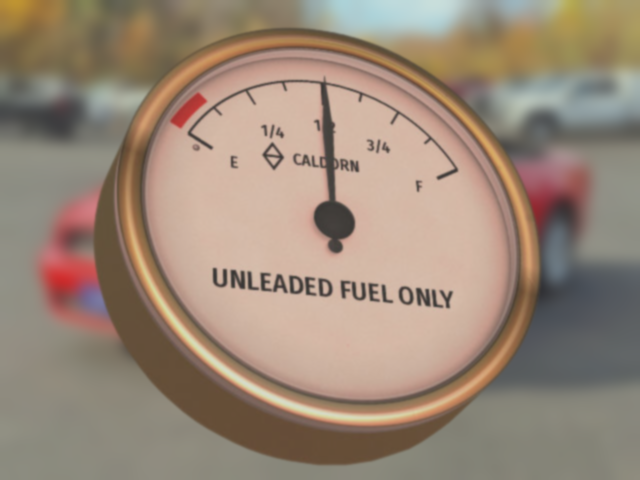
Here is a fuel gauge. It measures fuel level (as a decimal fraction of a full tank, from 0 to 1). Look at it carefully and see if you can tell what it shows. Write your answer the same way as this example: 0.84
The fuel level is 0.5
